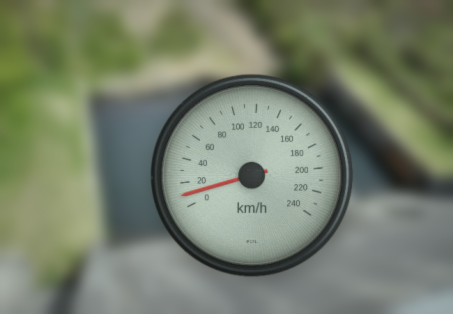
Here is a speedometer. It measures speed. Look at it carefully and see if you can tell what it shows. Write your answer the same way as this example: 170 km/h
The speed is 10 km/h
